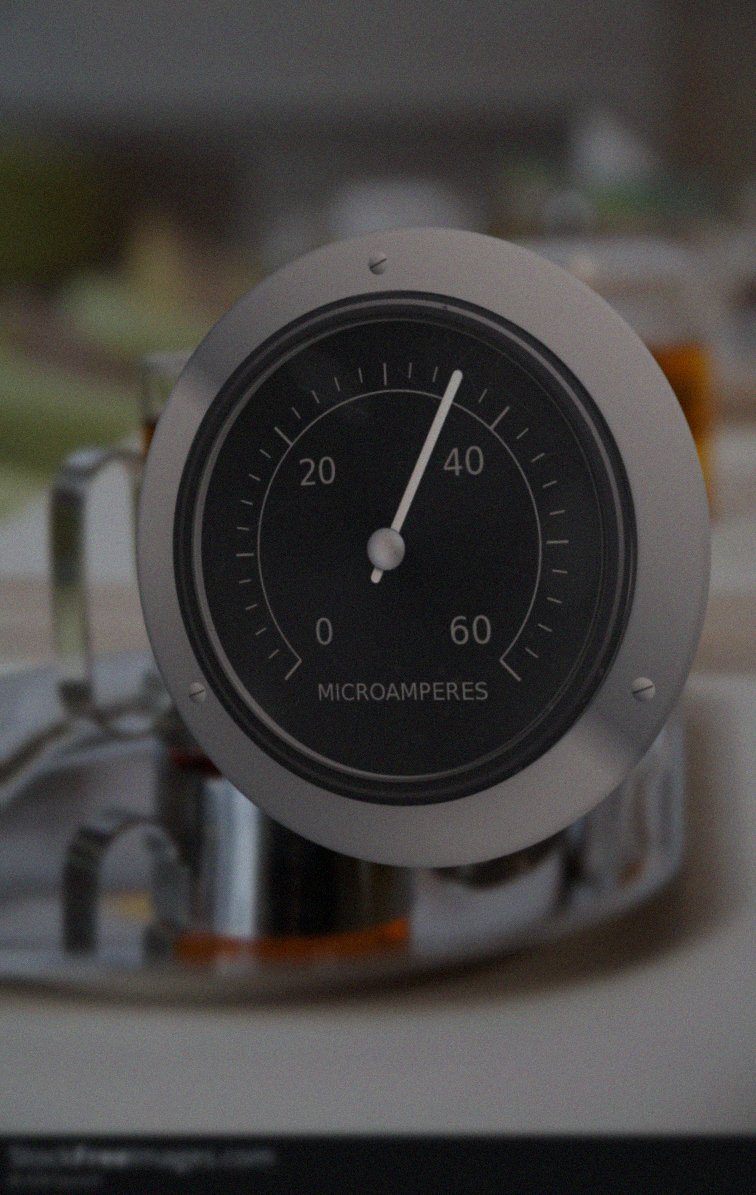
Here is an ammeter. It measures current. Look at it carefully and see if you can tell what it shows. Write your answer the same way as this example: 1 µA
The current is 36 µA
